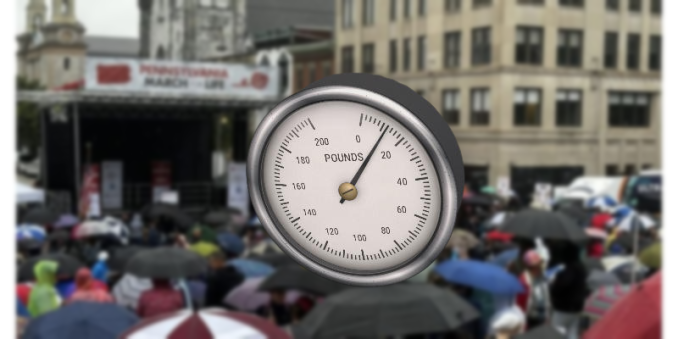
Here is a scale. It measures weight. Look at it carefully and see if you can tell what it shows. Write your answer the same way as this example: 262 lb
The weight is 12 lb
